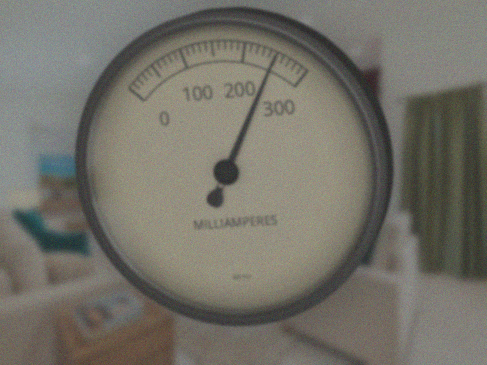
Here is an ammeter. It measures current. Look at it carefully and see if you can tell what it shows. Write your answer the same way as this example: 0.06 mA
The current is 250 mA
